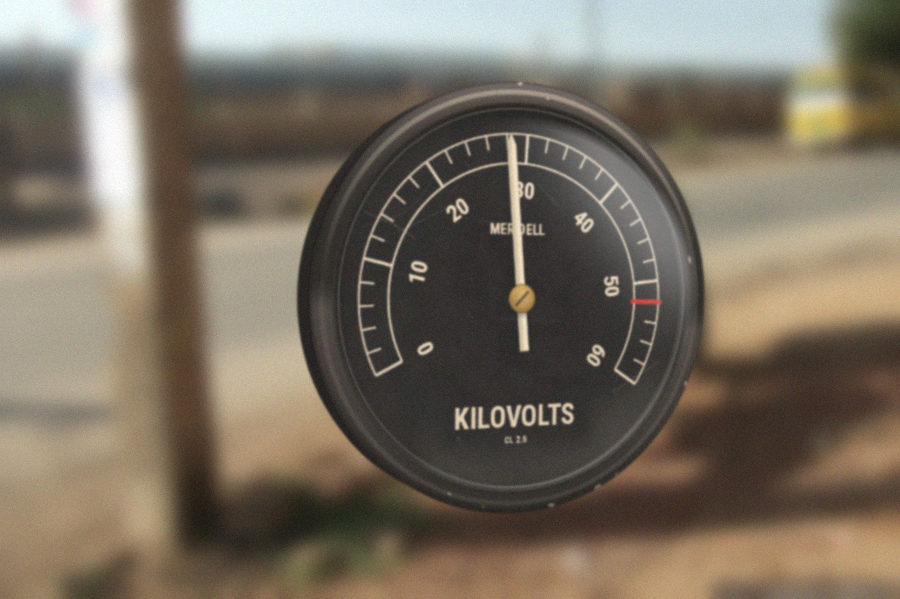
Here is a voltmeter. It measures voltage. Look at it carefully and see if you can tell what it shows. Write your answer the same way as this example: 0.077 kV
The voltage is 28 kV
